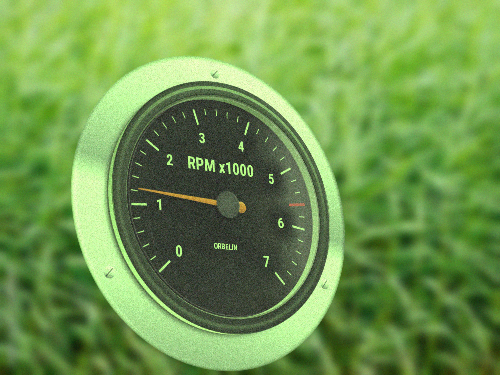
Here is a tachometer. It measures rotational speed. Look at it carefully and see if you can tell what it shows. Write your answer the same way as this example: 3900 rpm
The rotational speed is 1200 rpm
